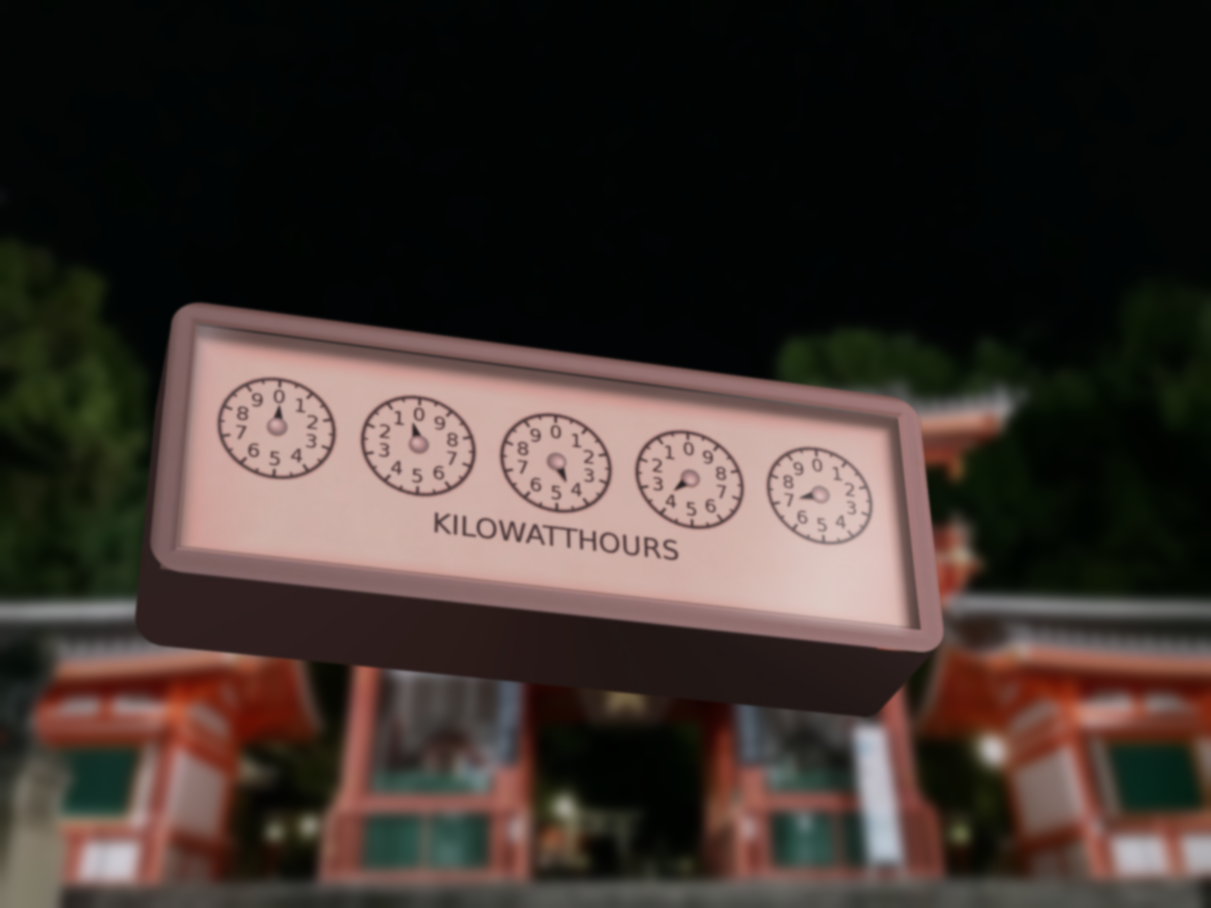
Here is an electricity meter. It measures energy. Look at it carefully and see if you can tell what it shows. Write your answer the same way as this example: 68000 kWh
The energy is 437 kWh
